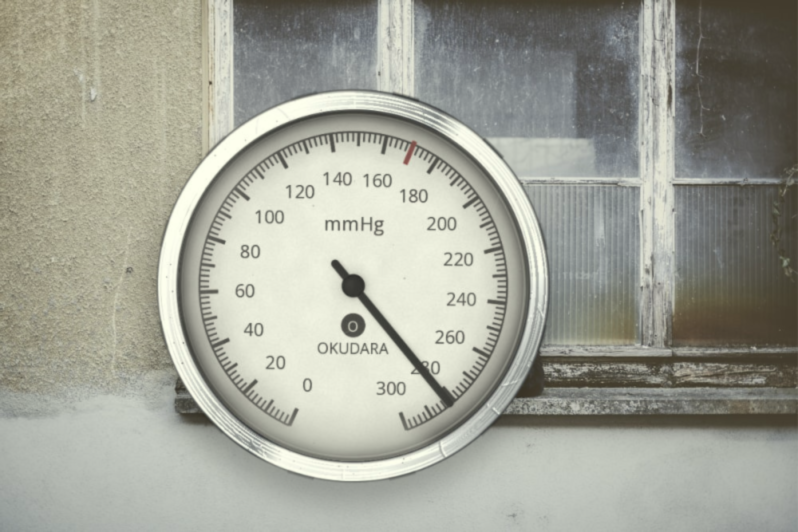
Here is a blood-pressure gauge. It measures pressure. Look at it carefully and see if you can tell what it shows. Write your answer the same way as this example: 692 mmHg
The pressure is 282 mmHg
